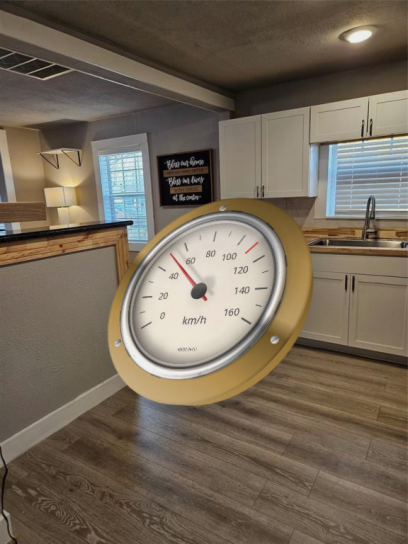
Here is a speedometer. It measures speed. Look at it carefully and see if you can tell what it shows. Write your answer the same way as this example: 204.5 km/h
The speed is 50 km/h
